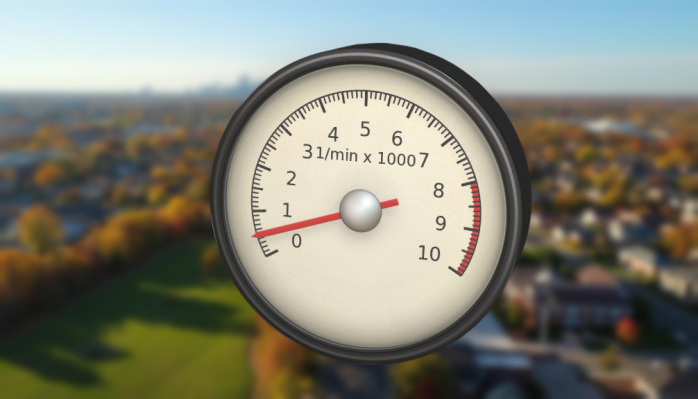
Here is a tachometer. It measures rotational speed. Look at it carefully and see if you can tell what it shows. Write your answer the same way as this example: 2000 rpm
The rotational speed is 500 rpm
